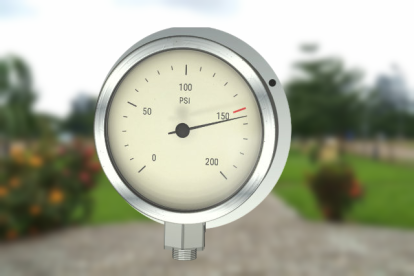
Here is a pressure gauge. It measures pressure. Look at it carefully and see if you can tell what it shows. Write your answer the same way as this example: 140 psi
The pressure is 155 psi
